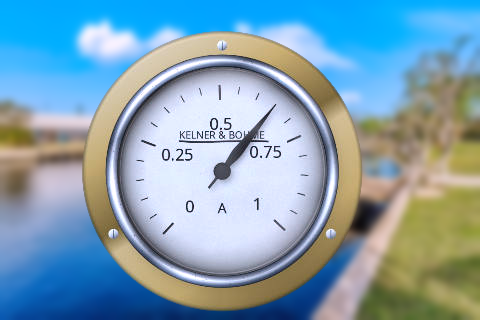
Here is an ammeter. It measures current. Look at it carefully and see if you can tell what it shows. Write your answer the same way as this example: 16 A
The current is 0.65 A
